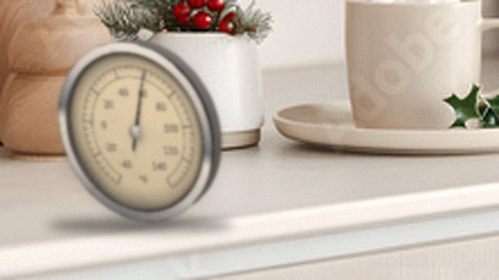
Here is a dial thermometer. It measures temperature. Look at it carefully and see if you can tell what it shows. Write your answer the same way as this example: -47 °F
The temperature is 60 °F
